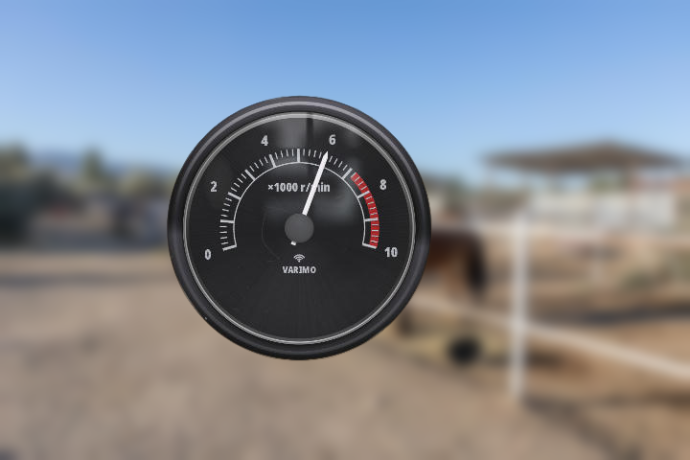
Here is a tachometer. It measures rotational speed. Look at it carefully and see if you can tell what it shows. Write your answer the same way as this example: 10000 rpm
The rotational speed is 6000 rpm
